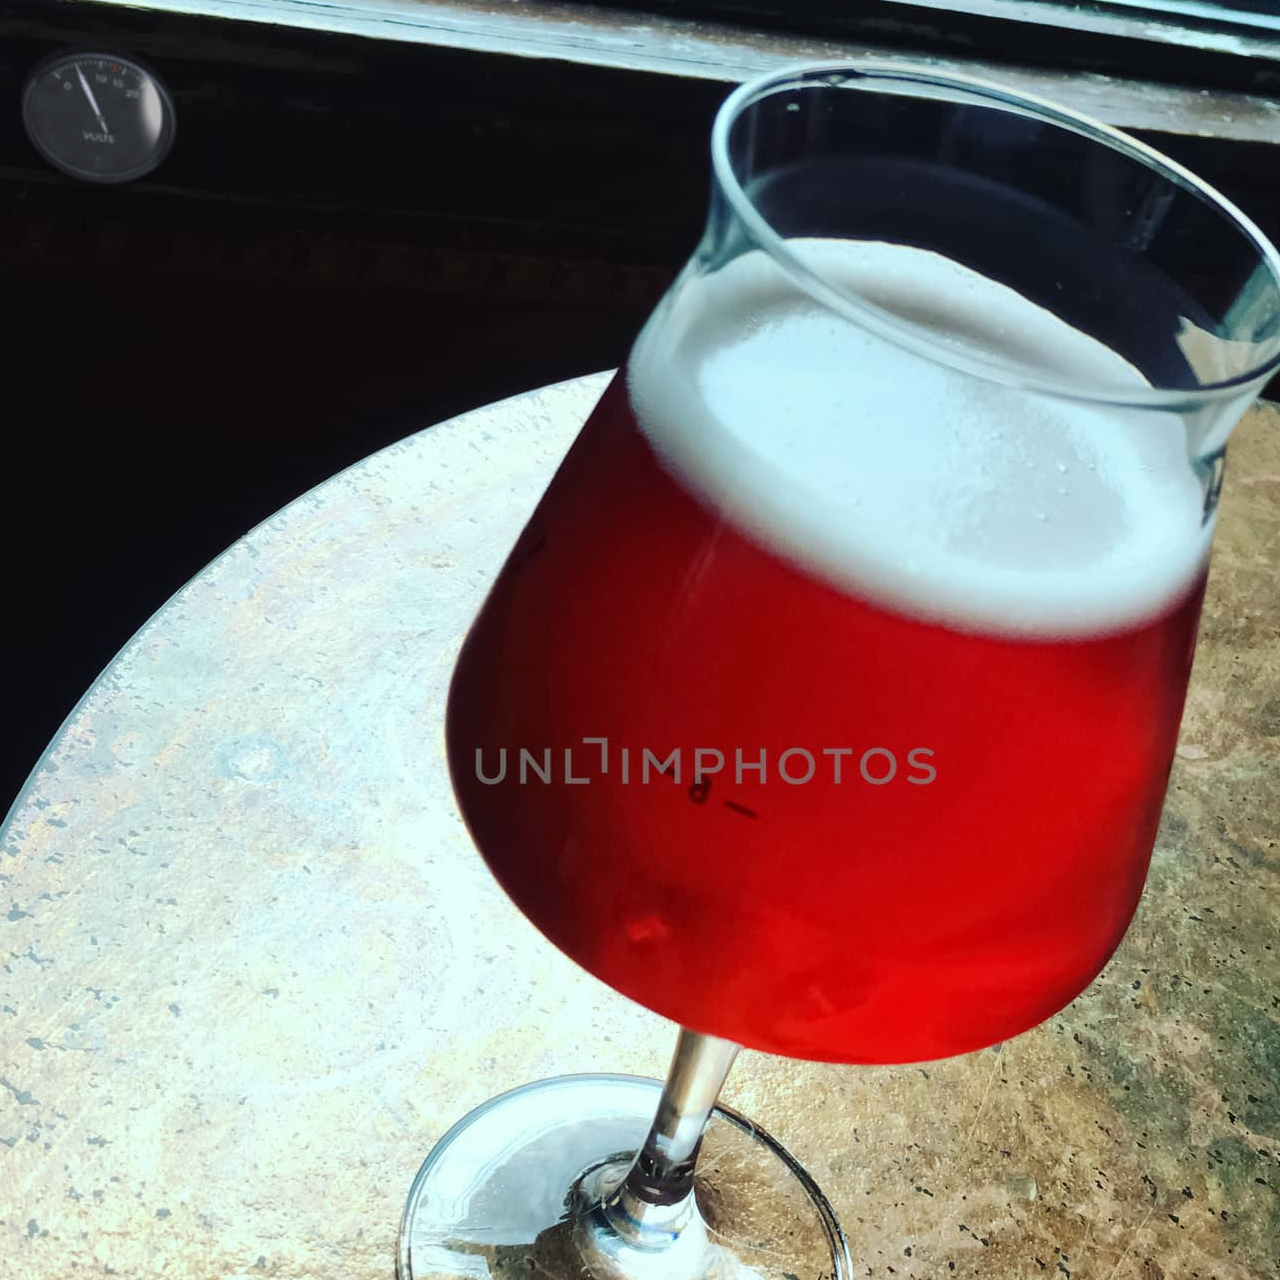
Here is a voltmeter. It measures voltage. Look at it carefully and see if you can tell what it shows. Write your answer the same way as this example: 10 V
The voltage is 5 V
